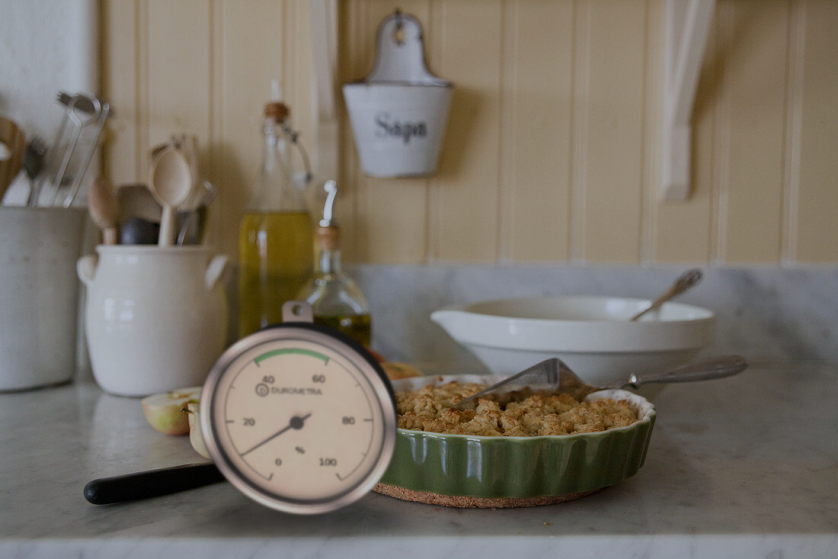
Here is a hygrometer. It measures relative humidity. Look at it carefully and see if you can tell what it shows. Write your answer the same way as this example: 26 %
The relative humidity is 10 %
